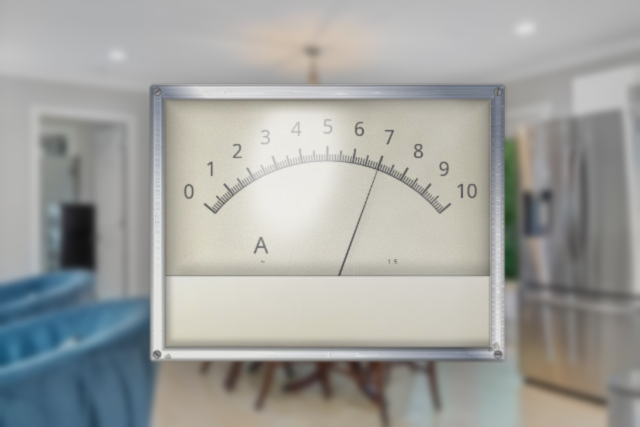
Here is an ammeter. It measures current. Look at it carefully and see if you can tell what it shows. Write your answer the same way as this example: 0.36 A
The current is 7 A
